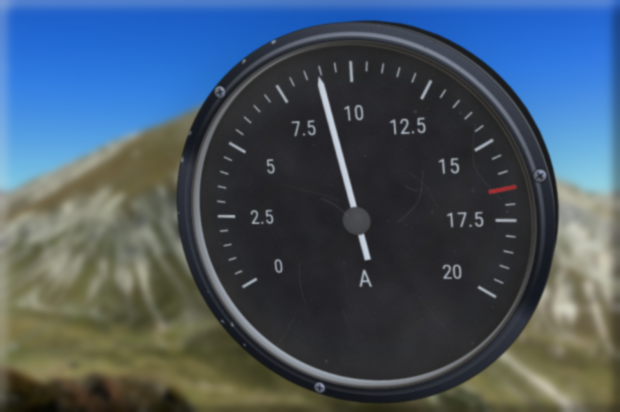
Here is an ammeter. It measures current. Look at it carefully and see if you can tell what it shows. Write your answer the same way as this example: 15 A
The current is 9 A
